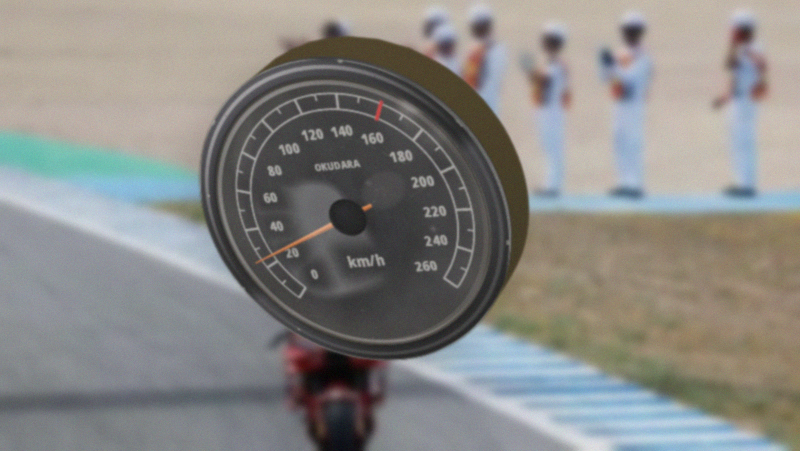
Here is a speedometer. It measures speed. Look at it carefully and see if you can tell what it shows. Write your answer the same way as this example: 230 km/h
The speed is 25 km/h
